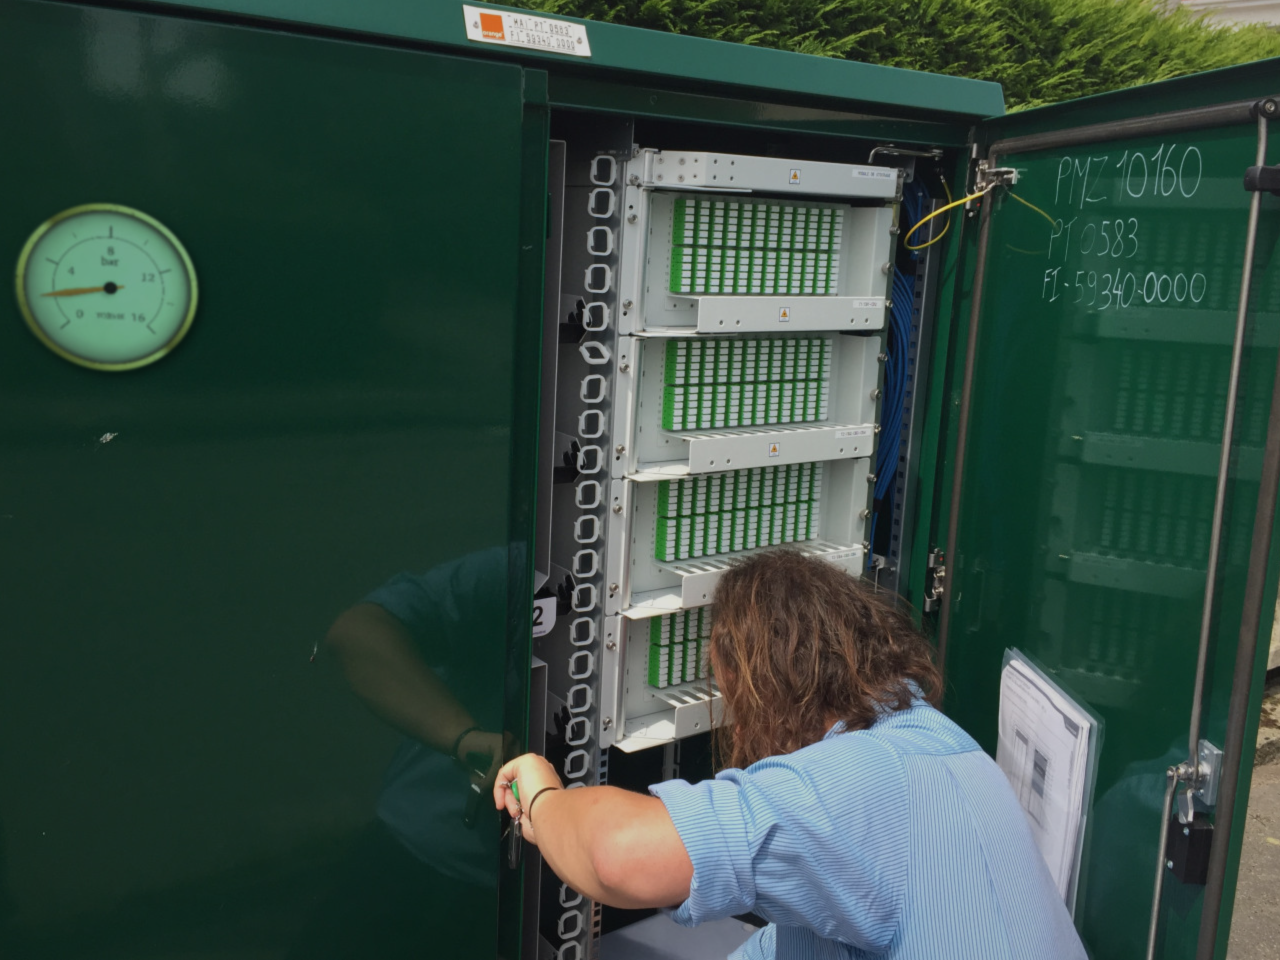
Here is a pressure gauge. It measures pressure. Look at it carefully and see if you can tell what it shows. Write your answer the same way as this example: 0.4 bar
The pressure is 2 bar
